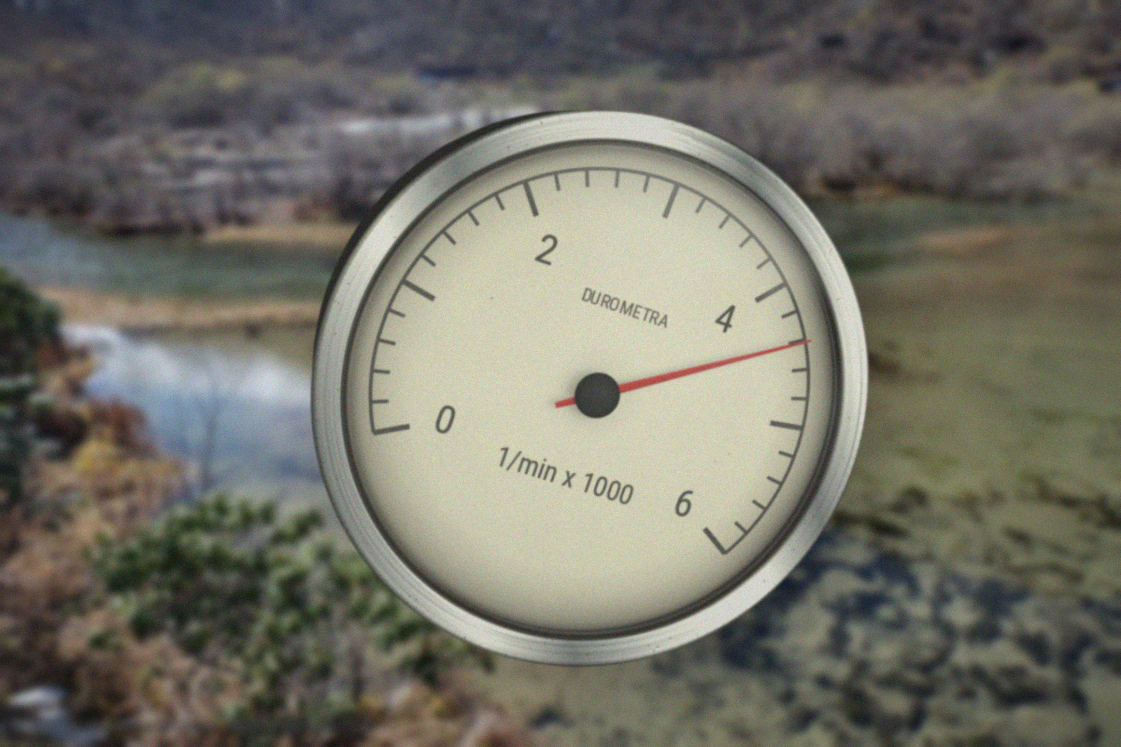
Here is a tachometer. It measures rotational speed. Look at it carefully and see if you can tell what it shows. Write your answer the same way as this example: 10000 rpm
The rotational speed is 4400 rpm
